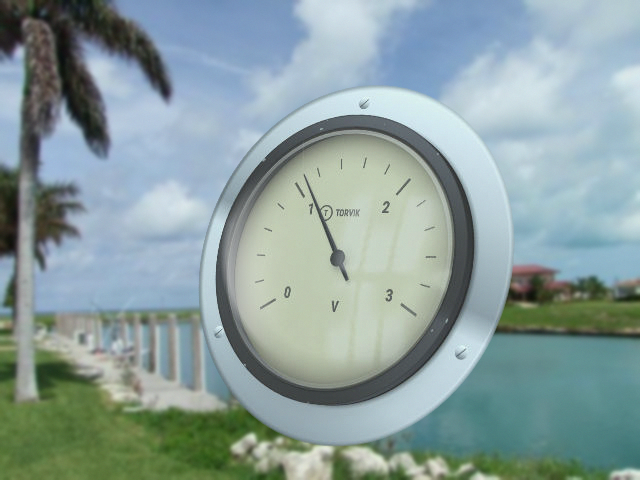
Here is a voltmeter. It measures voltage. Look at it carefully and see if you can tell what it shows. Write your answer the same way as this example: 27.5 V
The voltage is 1.1 V
